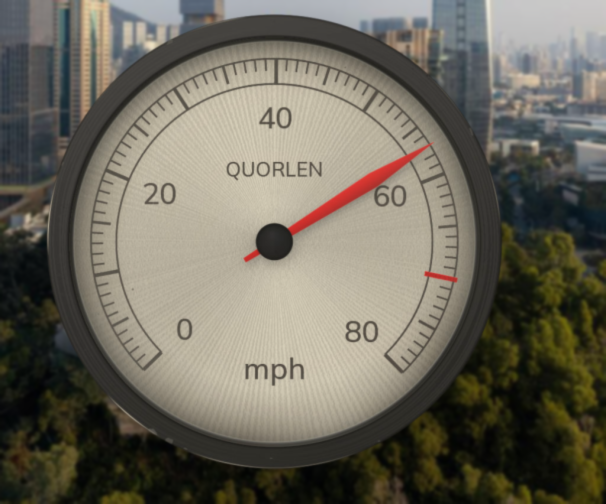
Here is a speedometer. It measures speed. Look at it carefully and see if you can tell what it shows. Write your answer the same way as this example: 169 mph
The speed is 57 mph
